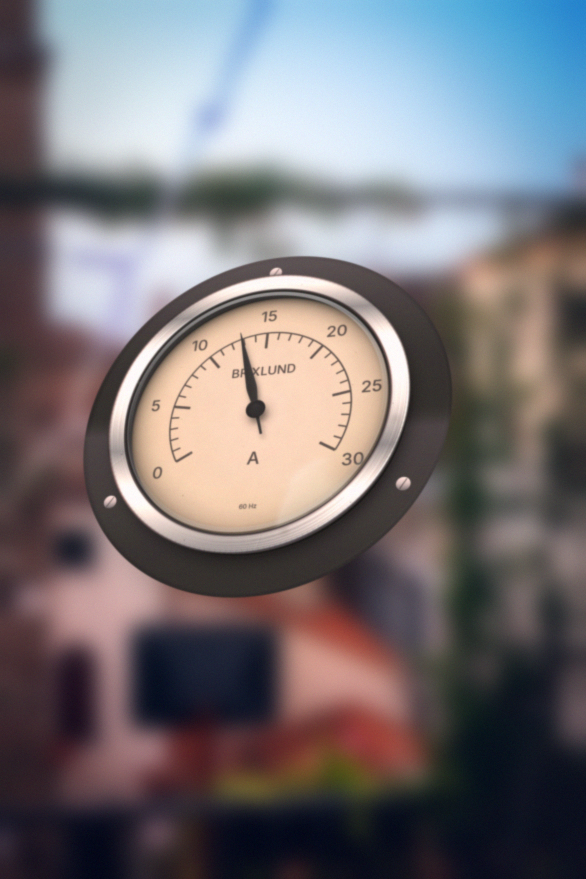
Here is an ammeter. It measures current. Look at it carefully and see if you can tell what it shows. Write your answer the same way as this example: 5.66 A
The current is 13 A
